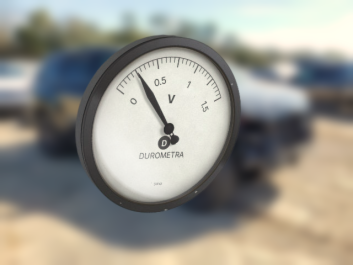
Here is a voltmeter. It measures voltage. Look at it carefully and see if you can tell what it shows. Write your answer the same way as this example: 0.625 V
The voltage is 0.25 V
